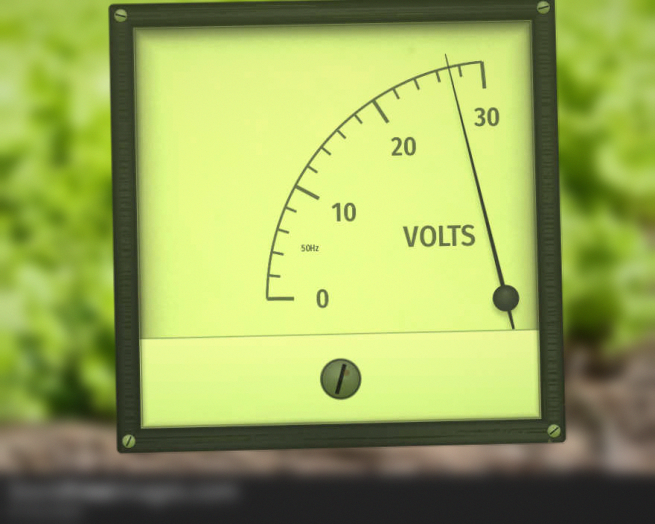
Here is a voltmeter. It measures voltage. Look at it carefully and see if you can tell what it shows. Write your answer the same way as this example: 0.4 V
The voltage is 27 V
